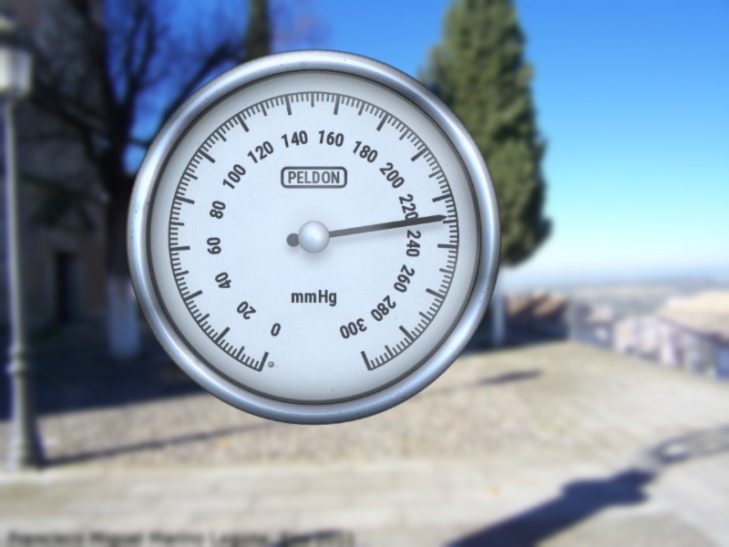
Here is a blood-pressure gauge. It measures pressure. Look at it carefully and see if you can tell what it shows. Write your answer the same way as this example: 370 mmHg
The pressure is 228 mmHg
